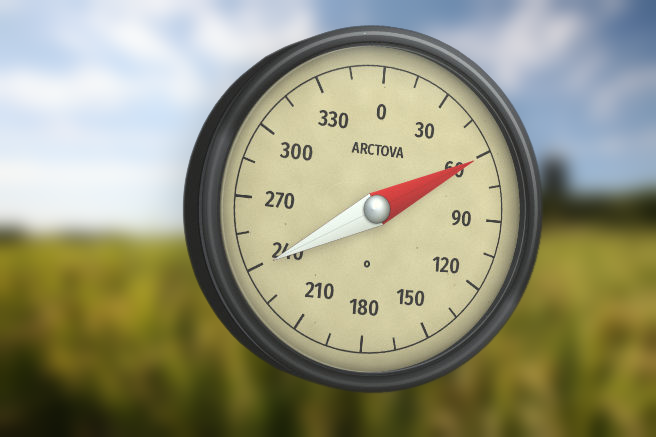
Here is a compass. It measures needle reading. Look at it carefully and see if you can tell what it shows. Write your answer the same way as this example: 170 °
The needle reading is 60 °
